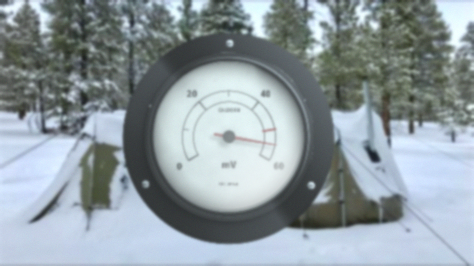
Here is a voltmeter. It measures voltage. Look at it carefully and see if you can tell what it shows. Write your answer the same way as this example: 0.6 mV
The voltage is 55 mV
